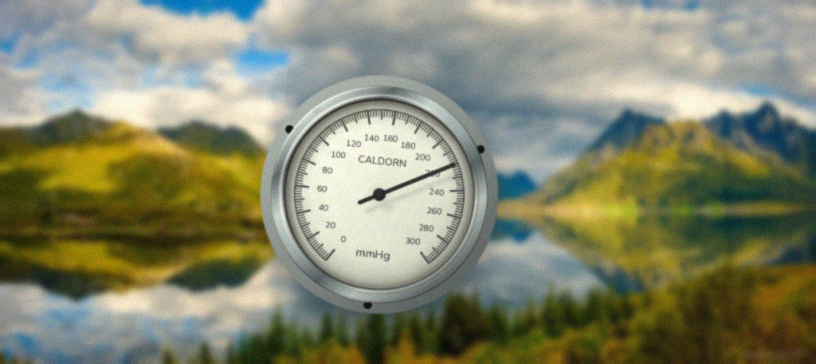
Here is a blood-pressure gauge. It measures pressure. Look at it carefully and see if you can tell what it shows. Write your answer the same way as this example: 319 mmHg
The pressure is 220 mmHg
